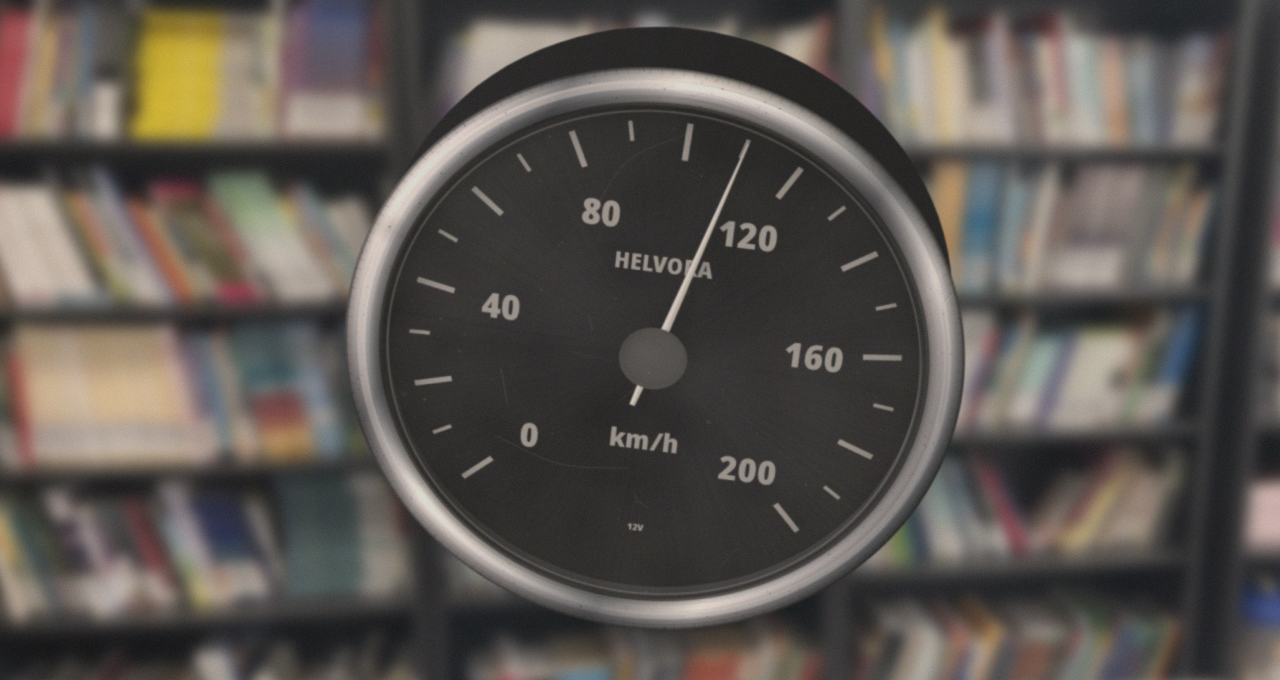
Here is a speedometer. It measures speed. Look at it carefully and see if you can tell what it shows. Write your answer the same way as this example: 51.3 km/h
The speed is 110 km/h
